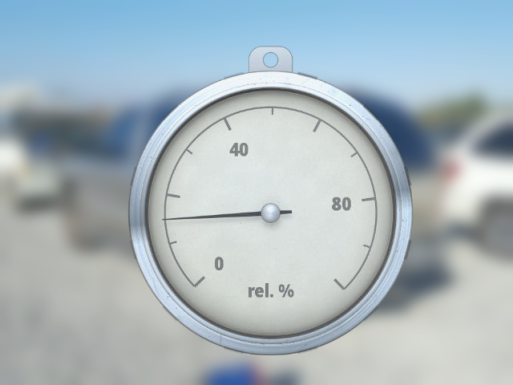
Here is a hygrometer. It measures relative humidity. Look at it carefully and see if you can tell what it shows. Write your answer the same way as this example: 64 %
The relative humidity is 15 %
